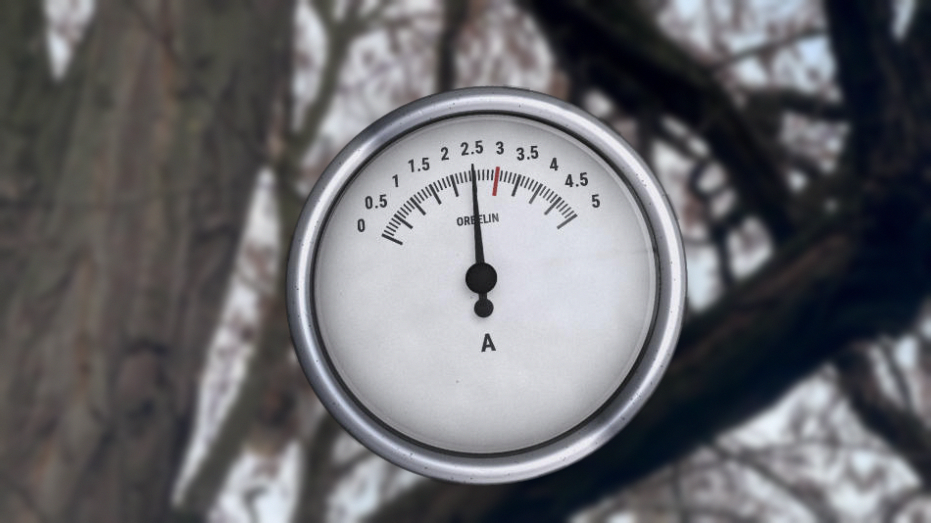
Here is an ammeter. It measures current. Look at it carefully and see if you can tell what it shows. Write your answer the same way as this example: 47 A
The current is 2.5 A
